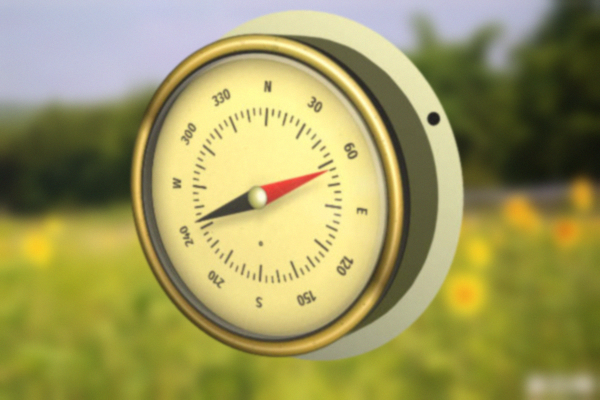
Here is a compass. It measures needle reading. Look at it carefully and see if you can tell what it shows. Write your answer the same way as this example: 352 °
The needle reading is 65 °
